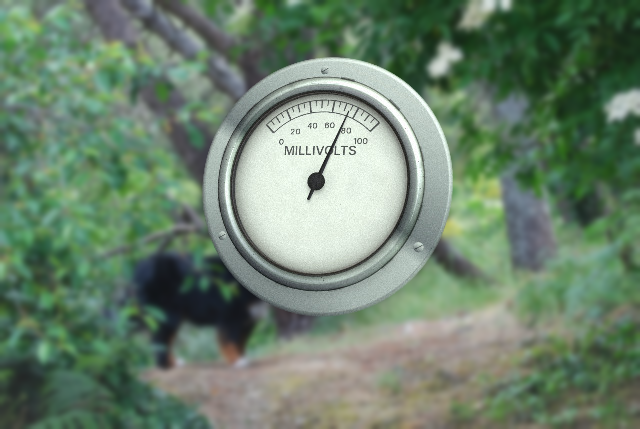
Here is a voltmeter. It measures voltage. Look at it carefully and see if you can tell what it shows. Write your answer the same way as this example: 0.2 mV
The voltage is 75 mV
